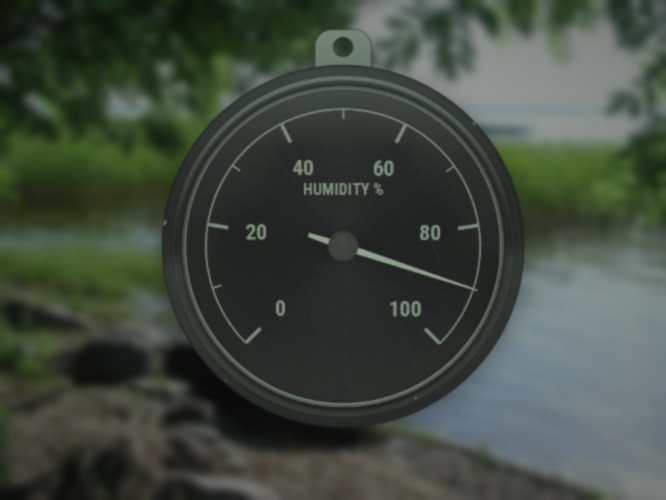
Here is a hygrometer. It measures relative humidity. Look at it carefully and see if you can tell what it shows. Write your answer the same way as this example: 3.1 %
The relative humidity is 90 %
